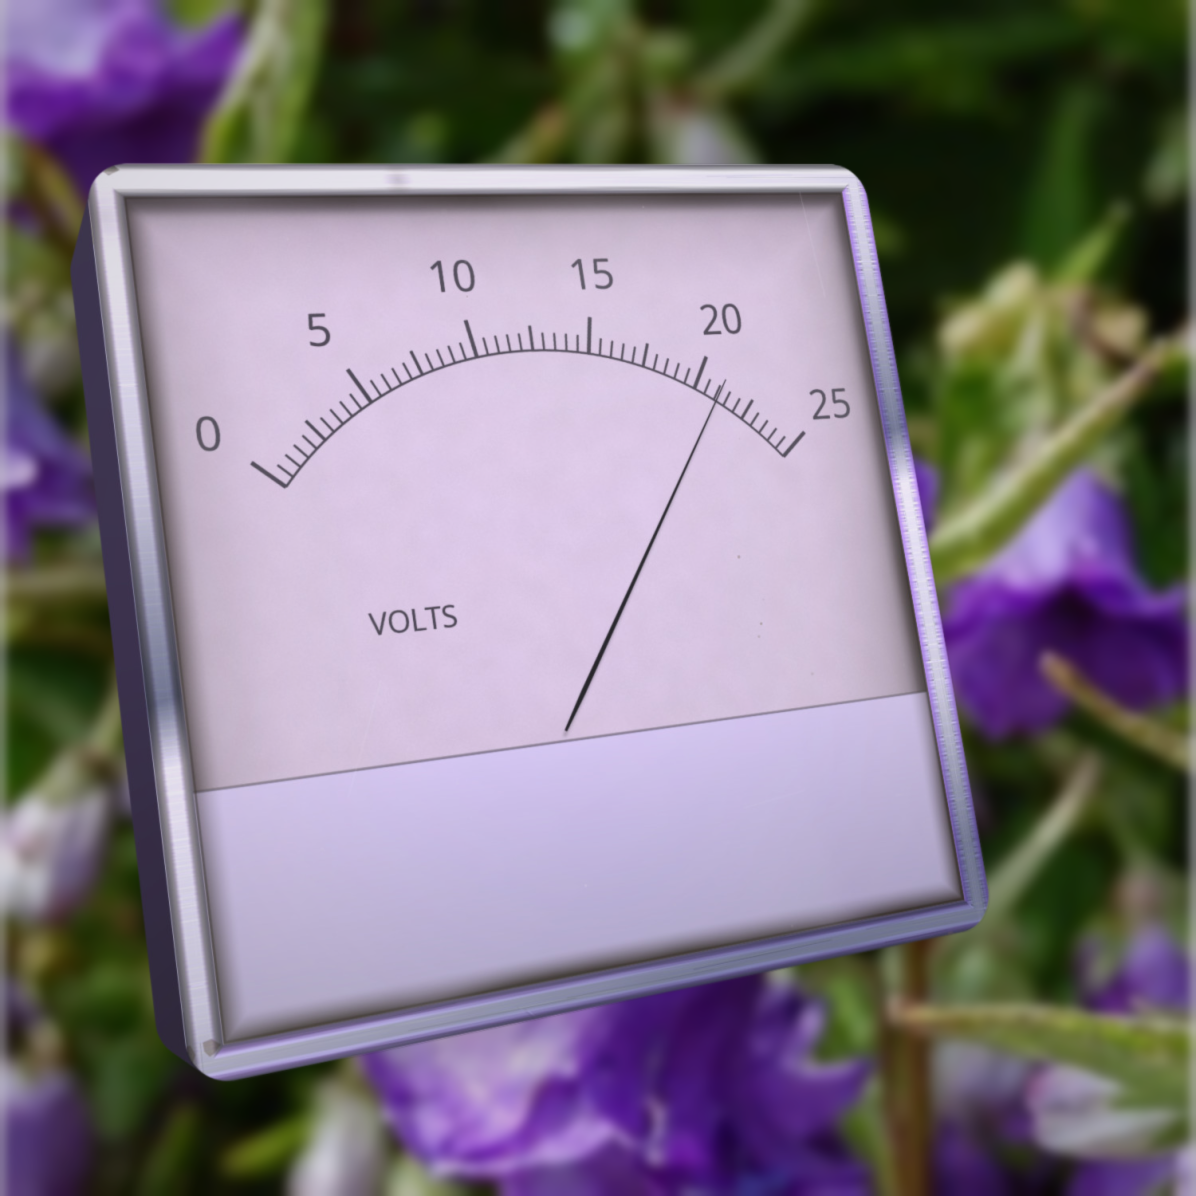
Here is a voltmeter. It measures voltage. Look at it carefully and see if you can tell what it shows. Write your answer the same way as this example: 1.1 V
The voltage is 21 V
